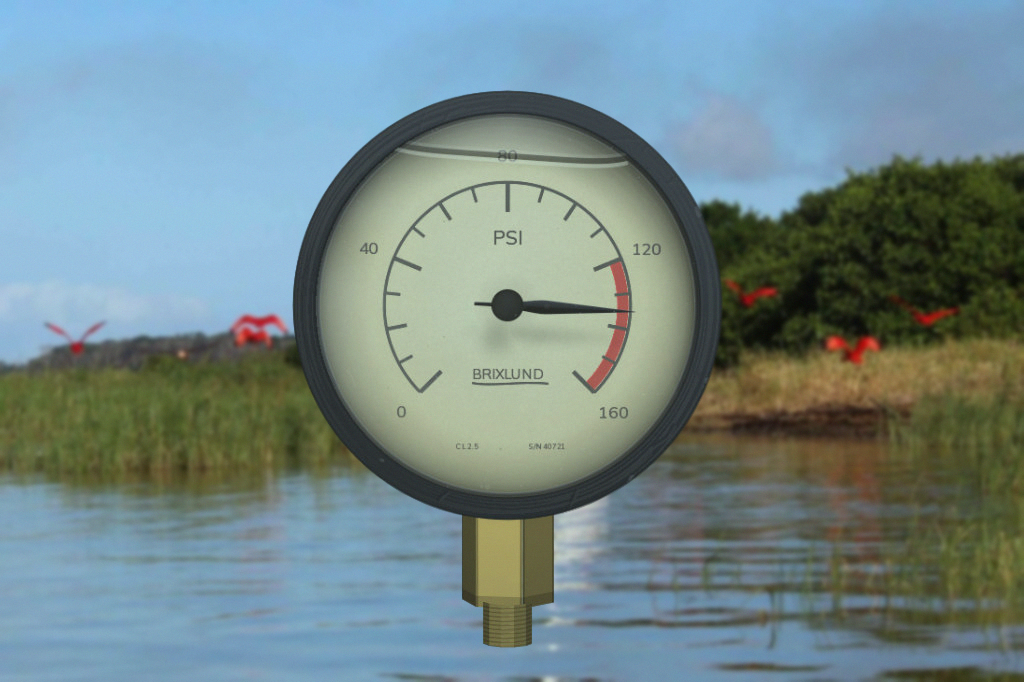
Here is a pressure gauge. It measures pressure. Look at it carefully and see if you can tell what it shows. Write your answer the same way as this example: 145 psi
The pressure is 135 psi
